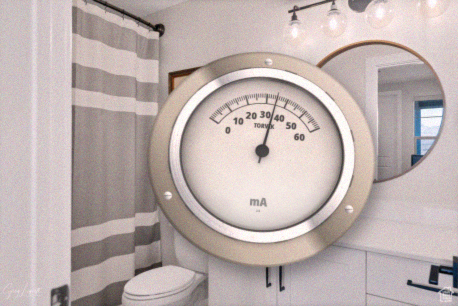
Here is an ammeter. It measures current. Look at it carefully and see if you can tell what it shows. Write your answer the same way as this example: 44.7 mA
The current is 35 mA
